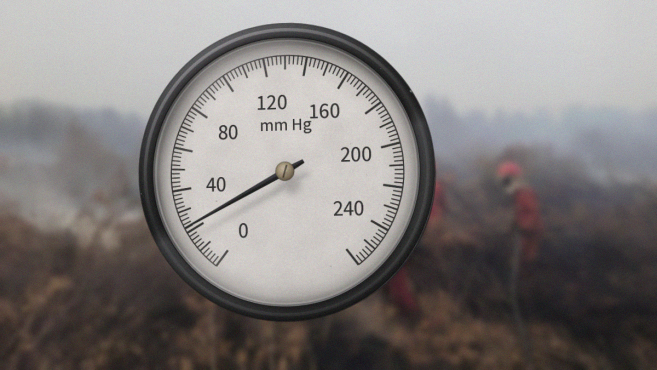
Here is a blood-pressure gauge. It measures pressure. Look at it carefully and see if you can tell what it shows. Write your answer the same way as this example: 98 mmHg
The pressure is 22 mmHg
